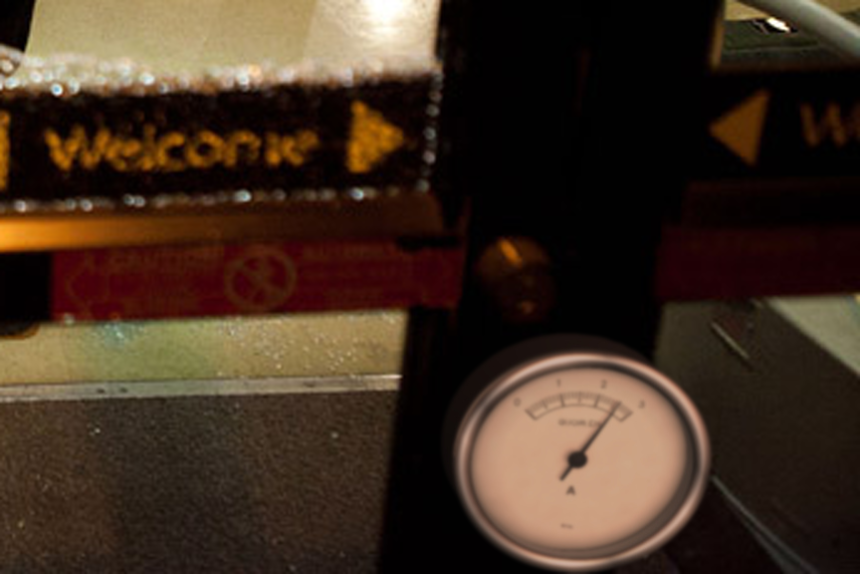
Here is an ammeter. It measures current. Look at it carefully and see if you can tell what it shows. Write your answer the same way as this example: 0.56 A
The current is 2.5 A
